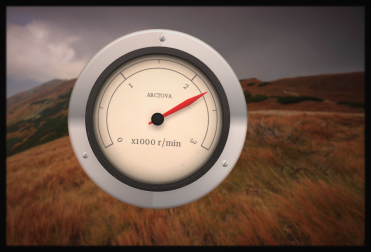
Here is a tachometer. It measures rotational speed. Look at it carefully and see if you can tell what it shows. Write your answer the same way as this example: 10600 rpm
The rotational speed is 2250 rpm
